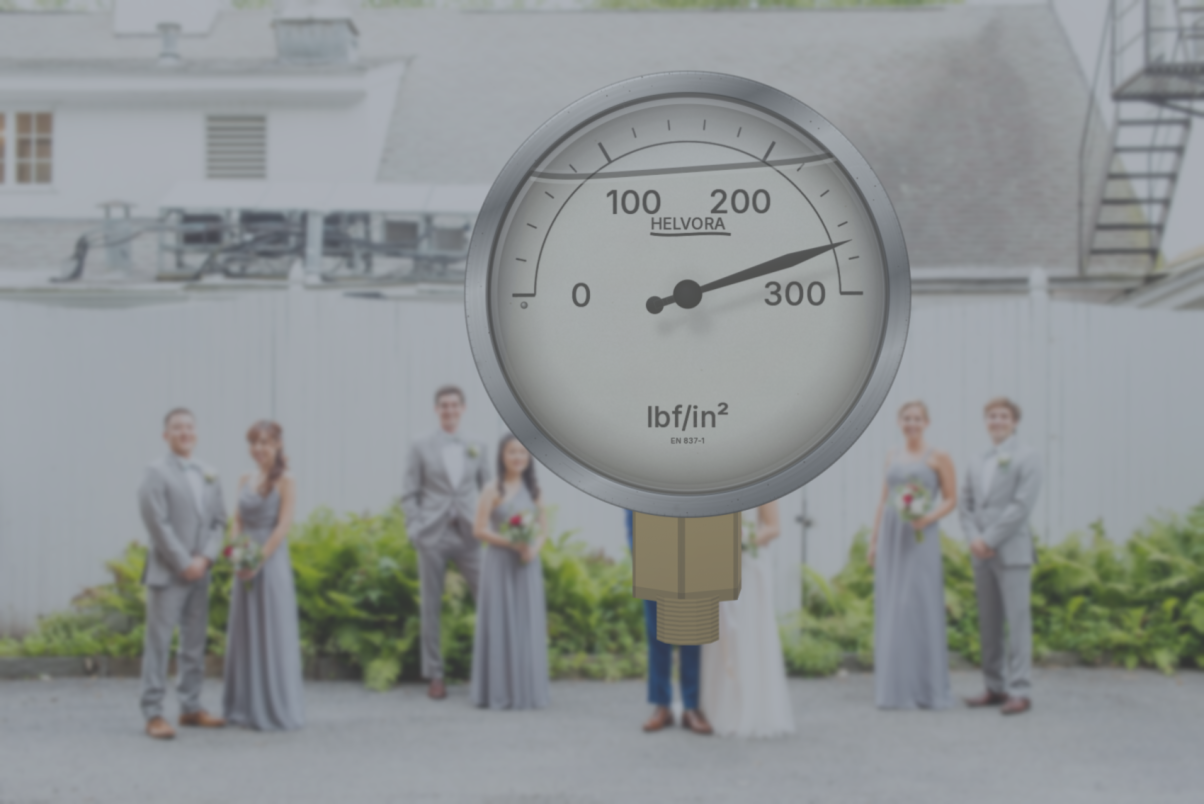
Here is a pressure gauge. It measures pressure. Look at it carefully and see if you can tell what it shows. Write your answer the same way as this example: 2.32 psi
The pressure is 270 psi
